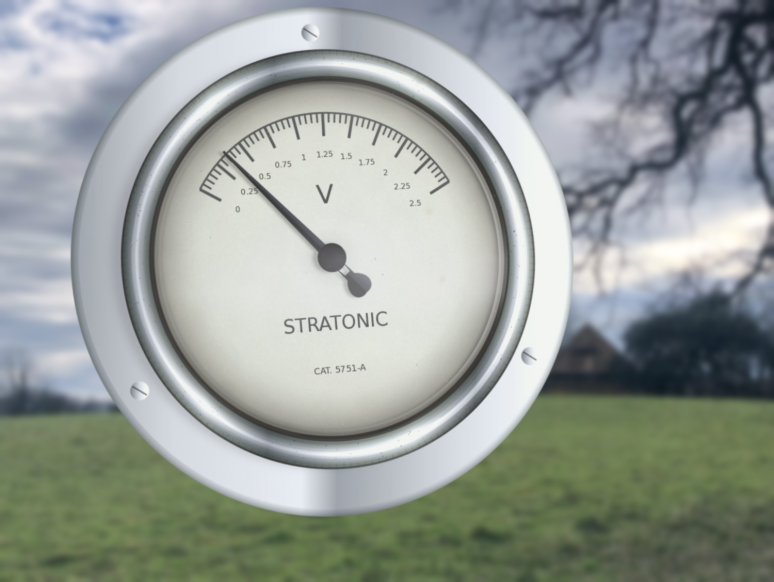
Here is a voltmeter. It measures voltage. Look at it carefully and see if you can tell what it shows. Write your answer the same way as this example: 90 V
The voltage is 0.35 V
